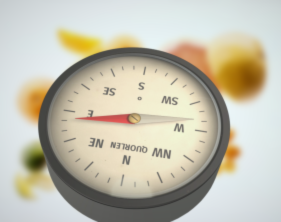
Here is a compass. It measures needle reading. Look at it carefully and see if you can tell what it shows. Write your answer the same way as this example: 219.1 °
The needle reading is 80 °
